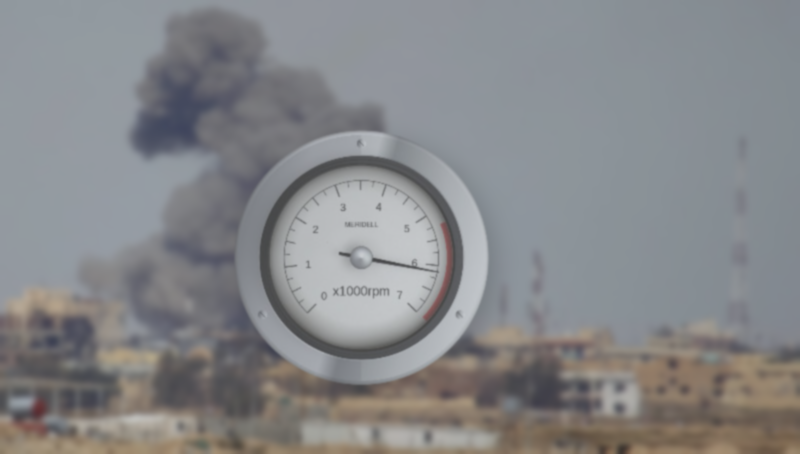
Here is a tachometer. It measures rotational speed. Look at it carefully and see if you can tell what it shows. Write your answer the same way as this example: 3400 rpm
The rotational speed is 6125 rpm
